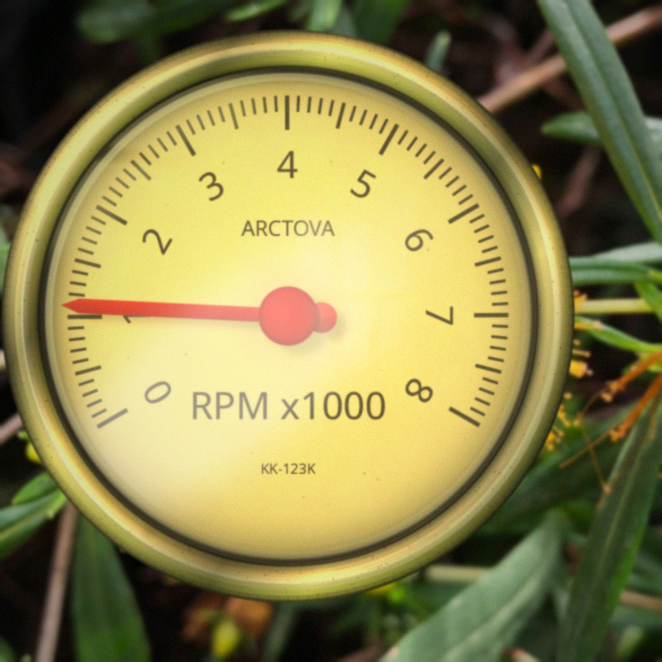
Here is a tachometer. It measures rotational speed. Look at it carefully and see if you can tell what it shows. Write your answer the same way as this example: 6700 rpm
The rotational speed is 1100 rpm
